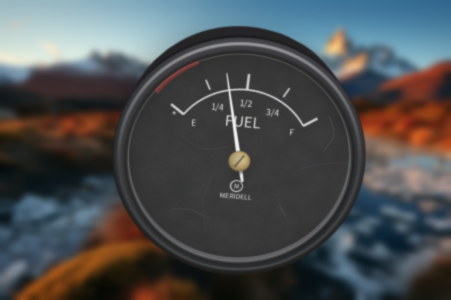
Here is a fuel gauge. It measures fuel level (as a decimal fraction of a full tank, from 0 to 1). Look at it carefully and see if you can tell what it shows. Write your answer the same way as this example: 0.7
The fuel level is 0.375
